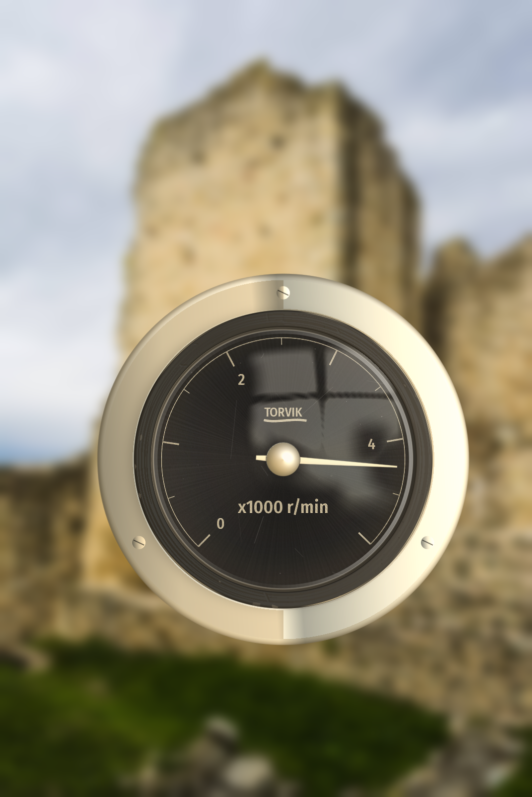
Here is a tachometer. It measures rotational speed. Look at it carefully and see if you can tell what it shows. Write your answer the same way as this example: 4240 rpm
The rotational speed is 4250 rpm
